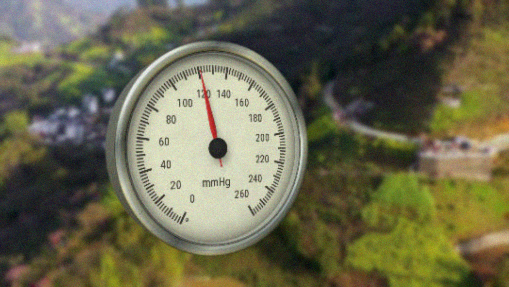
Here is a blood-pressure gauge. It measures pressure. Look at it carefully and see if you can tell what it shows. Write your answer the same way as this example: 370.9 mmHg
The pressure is 120 mmHg
